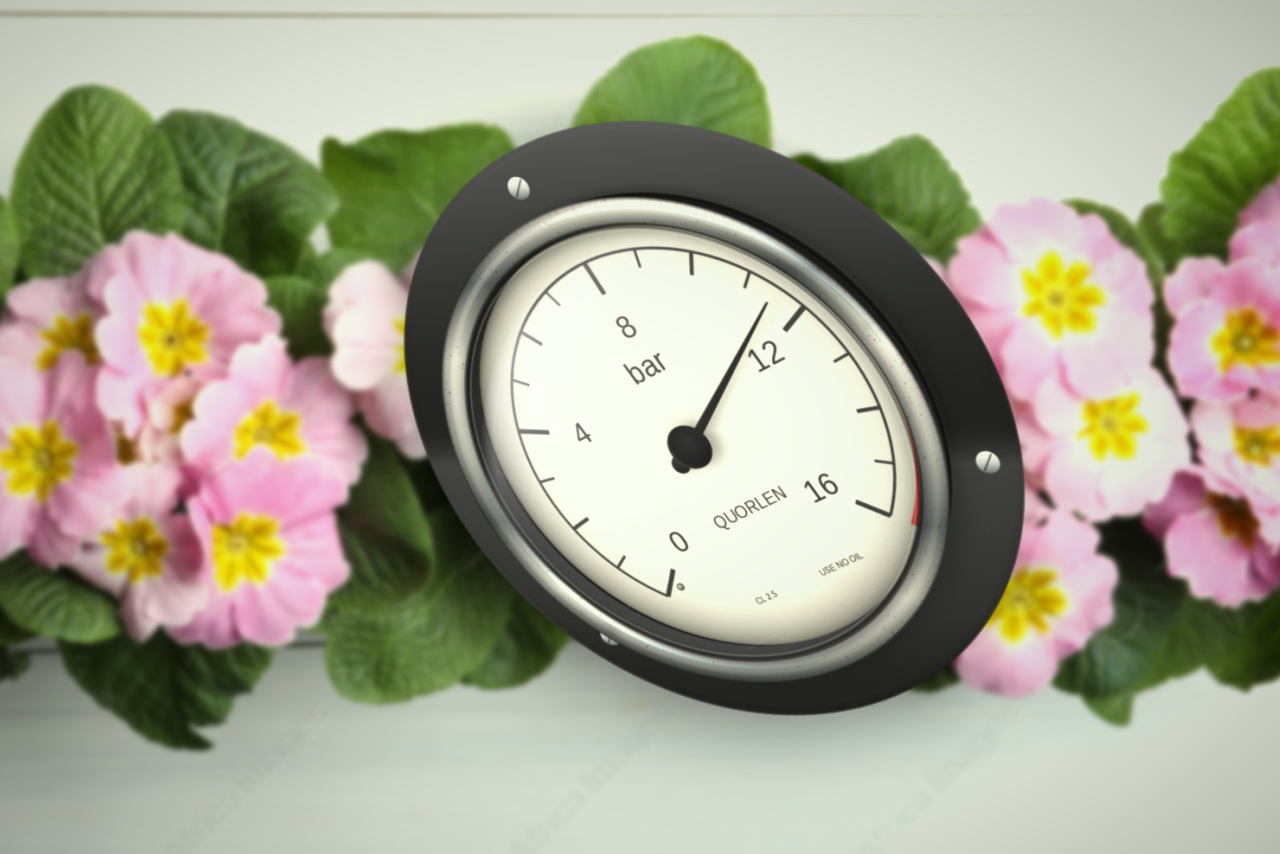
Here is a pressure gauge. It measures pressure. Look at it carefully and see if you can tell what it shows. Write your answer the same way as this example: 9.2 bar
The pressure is 11.5 bar
